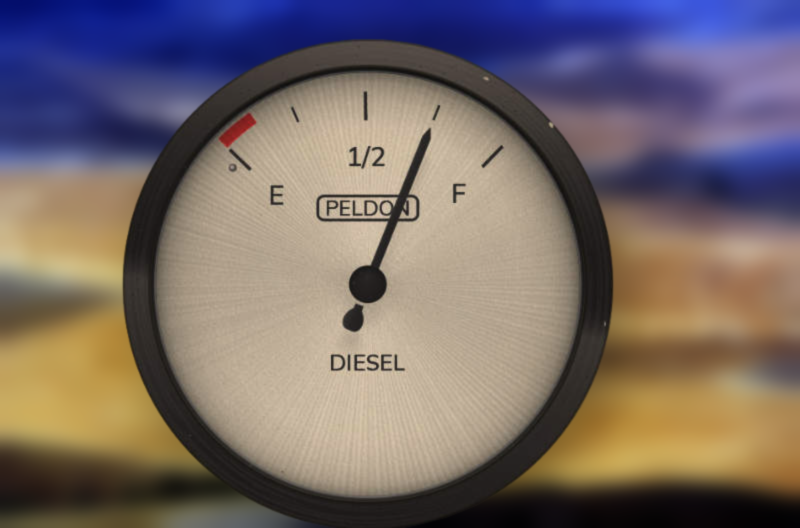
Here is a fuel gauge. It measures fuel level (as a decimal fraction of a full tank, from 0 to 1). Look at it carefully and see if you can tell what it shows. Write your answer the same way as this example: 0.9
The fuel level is 0.75
